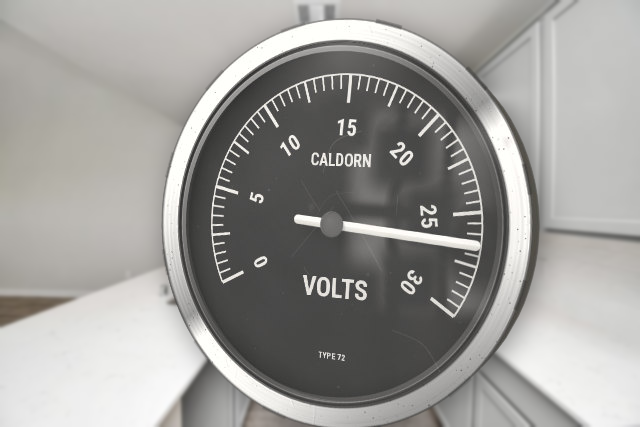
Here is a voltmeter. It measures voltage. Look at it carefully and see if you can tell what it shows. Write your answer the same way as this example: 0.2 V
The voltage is 26.5 V
